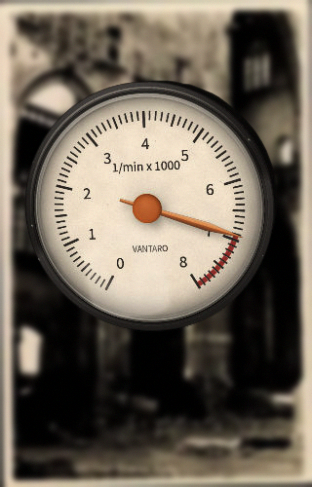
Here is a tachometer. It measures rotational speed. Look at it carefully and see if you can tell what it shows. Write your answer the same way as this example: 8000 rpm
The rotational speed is 6900 rpm
